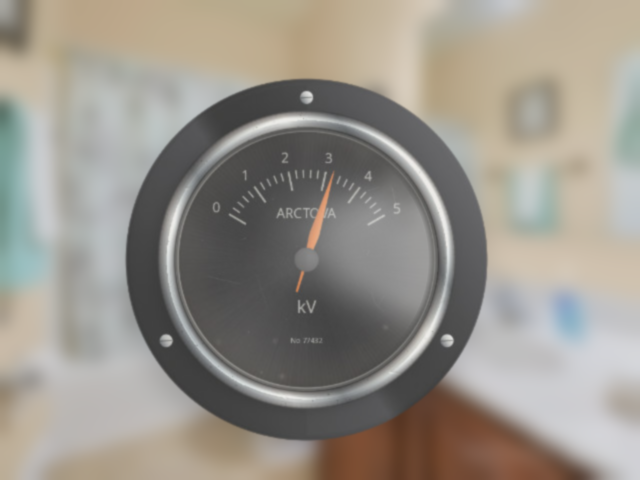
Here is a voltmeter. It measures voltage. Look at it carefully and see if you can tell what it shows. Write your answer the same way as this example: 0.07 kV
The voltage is 3.2 kV
